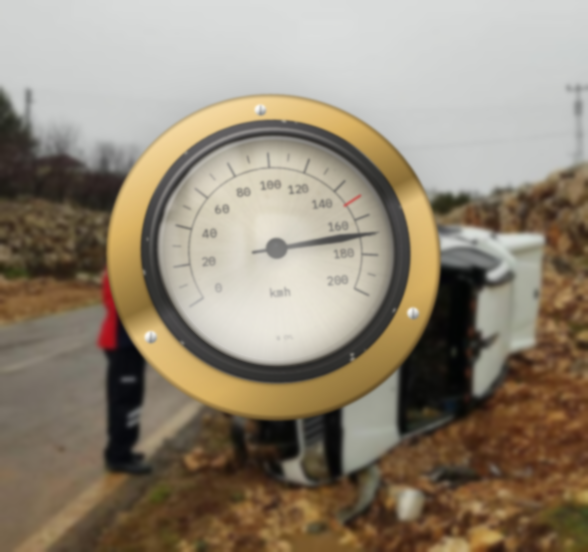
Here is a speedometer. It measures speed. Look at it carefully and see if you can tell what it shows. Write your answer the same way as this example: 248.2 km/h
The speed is 170 km/h
